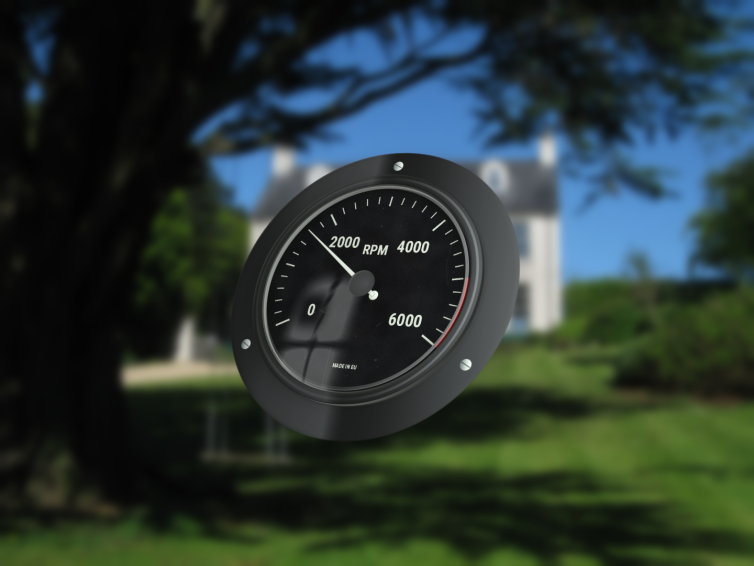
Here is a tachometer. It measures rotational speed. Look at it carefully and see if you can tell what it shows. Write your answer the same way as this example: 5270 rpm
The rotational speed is 1600 rpm
